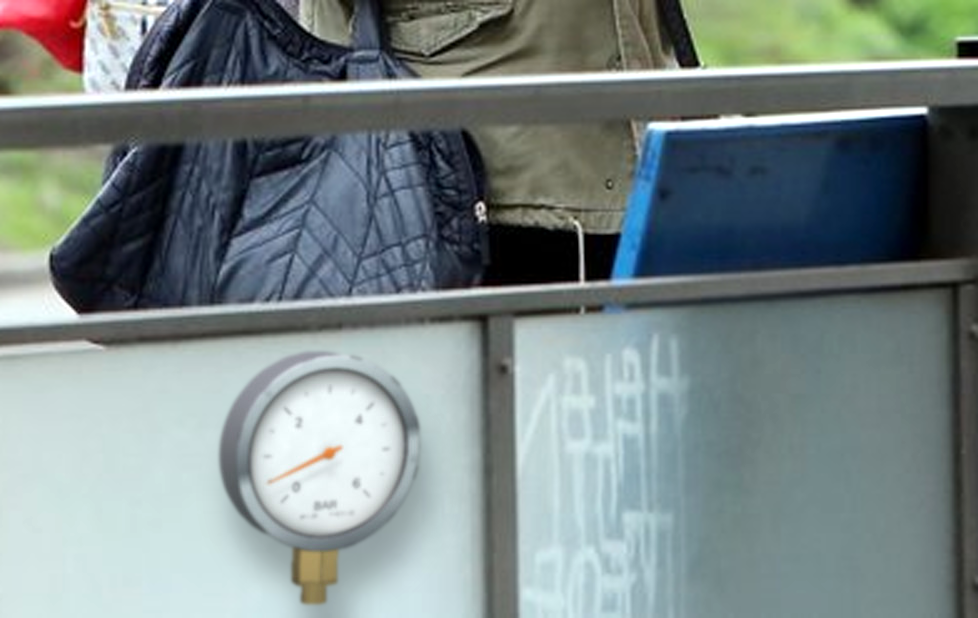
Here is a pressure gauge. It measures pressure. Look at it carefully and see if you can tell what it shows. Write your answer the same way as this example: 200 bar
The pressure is 0.5 bar
